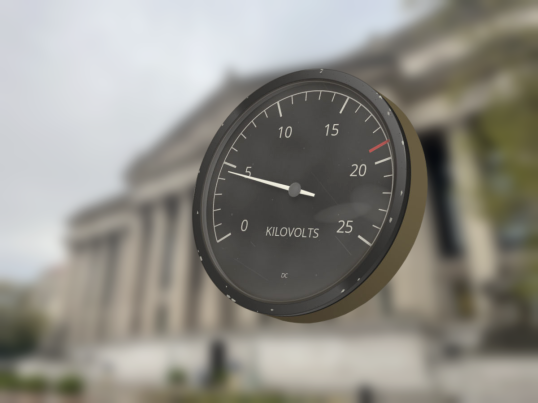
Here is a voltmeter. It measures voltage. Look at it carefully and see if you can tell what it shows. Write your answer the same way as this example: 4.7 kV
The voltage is 4.5 kV
